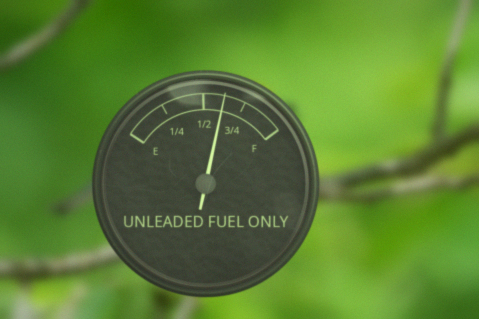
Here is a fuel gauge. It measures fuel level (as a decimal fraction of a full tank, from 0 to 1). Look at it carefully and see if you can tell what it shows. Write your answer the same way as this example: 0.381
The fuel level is 0.625
